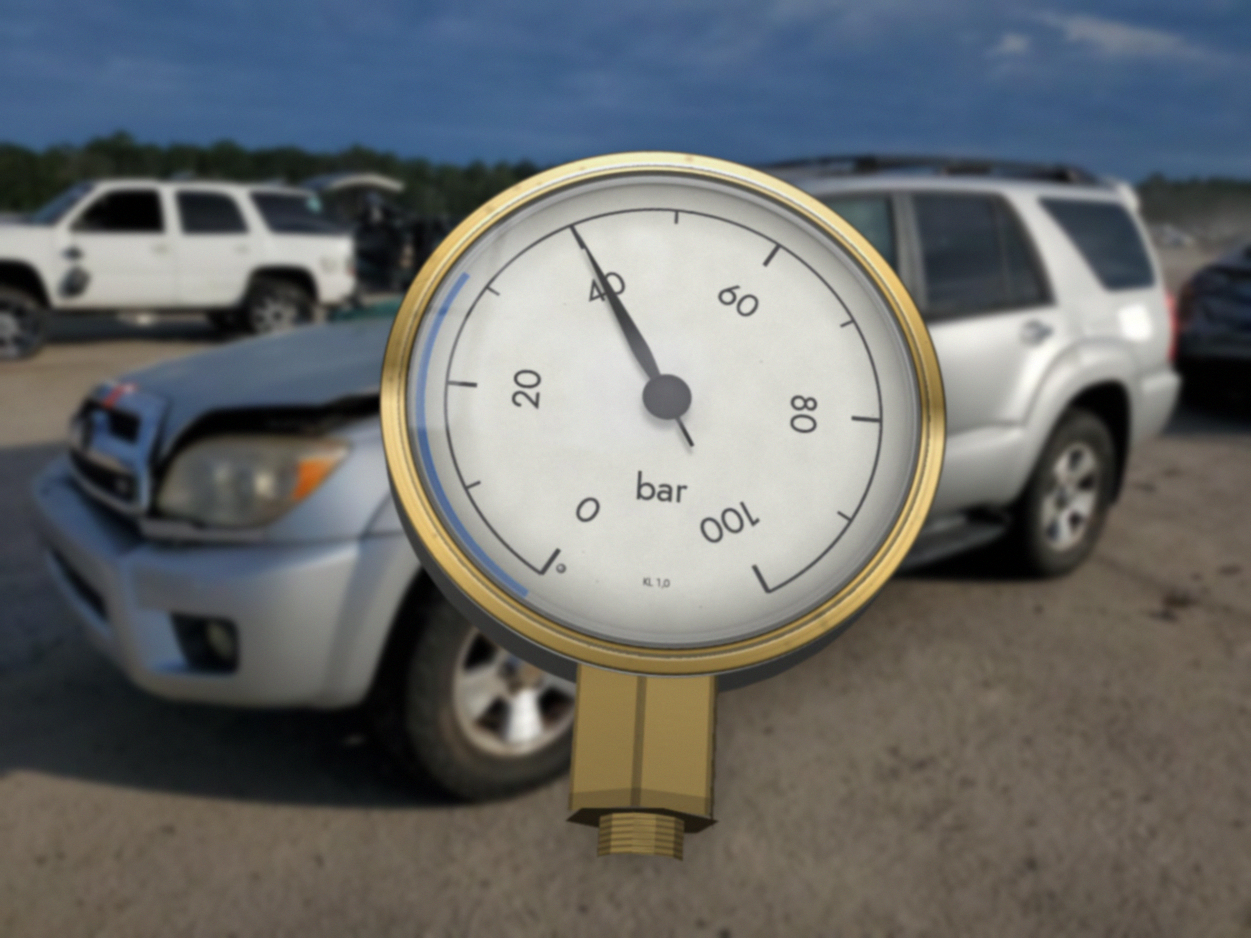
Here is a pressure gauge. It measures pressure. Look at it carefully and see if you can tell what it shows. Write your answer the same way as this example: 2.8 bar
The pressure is 40 bar
